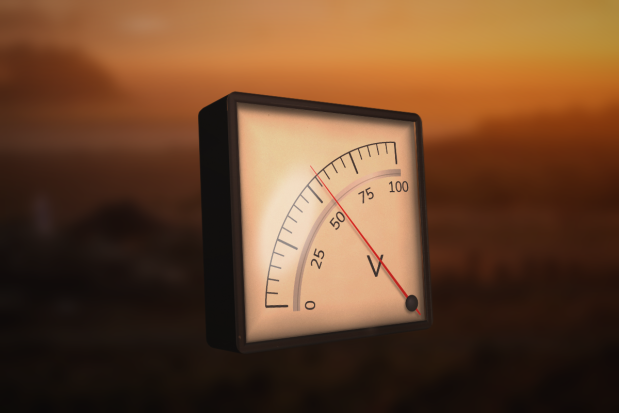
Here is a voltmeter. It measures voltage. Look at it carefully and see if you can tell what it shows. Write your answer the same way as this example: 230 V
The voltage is 55 V
